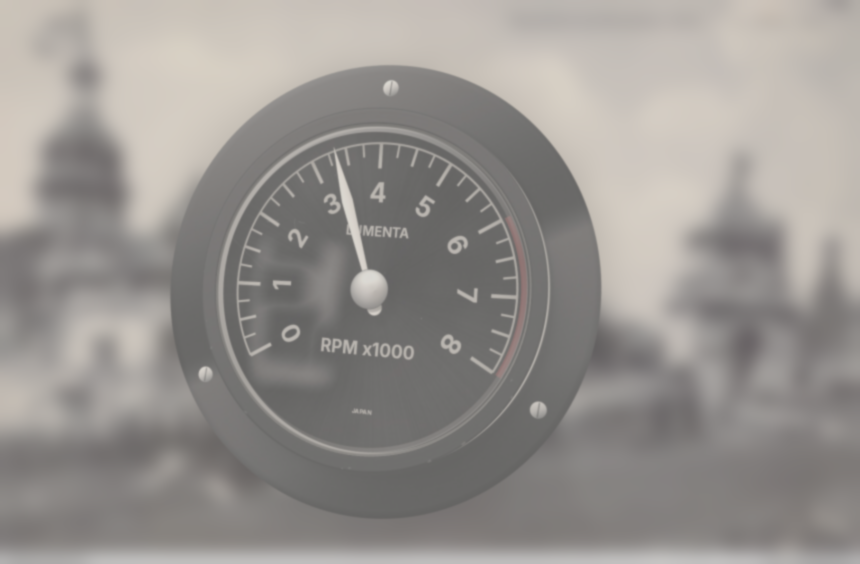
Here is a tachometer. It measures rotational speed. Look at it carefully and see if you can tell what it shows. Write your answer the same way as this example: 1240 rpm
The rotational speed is 3375 rpm
